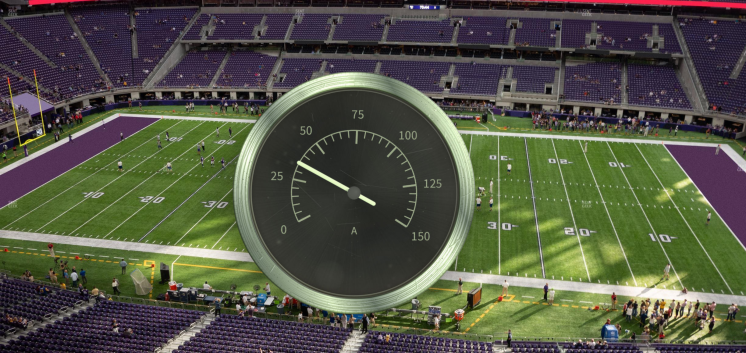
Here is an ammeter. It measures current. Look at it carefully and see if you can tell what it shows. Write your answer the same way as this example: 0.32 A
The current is 35 A
